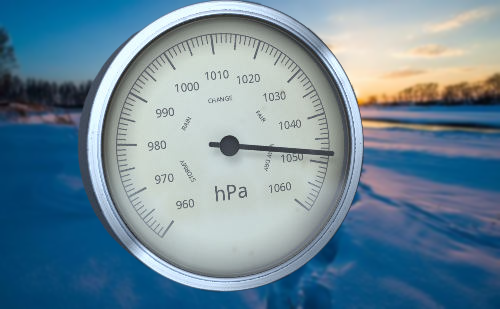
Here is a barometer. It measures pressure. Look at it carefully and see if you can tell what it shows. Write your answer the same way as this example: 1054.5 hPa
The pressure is 1048 hPa
